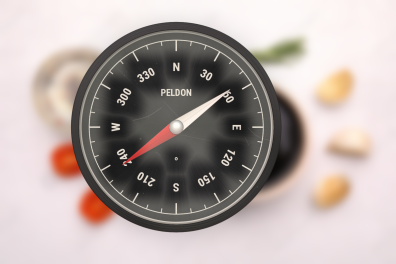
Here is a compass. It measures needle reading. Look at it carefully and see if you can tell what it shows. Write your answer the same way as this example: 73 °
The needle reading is 235 °
